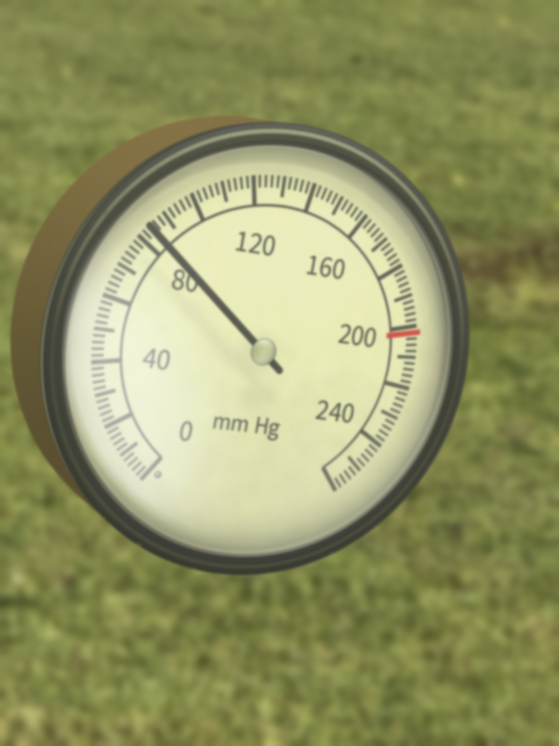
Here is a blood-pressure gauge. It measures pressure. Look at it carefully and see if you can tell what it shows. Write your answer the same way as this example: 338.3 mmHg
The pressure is 84 mmHg
